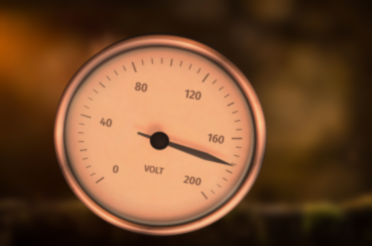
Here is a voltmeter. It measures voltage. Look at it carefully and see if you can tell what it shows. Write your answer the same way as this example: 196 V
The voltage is 175 V
